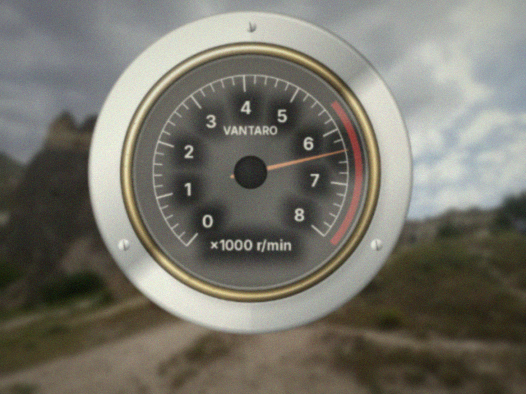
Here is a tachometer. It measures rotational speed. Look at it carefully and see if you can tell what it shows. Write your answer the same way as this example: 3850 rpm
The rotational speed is 6400 rpm
